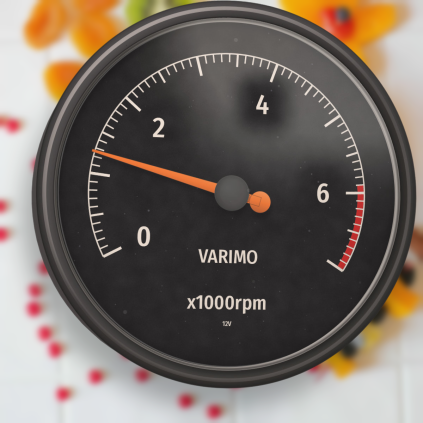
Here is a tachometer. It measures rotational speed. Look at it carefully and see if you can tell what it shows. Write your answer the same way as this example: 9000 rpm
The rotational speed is 1250 rpm
